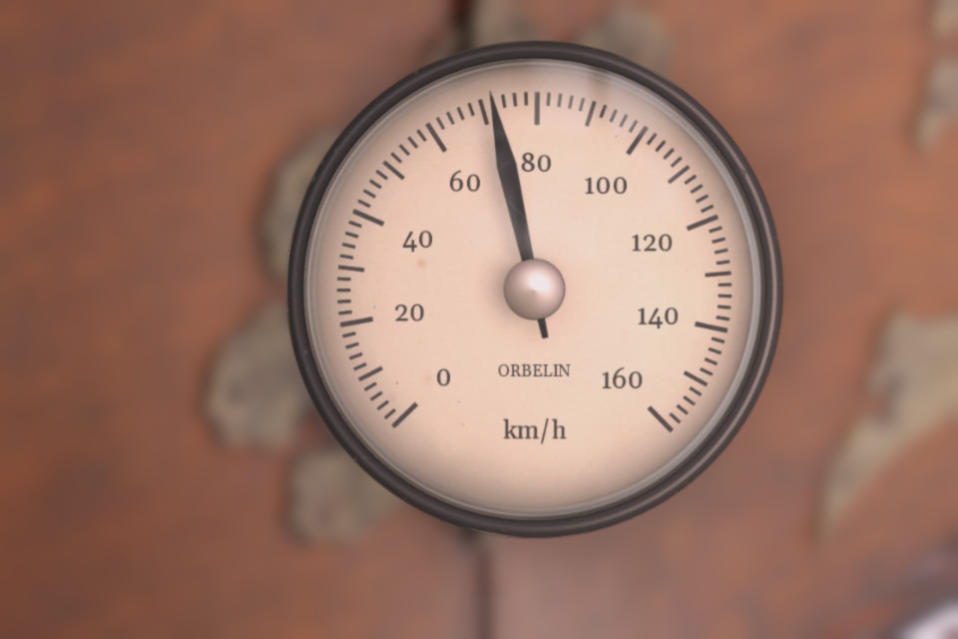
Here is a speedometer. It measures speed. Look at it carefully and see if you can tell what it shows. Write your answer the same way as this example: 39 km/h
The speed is 72 km/h
